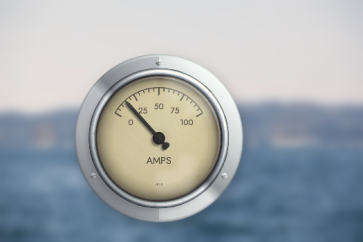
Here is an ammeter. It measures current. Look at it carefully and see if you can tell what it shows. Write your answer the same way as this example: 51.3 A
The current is 15 A
